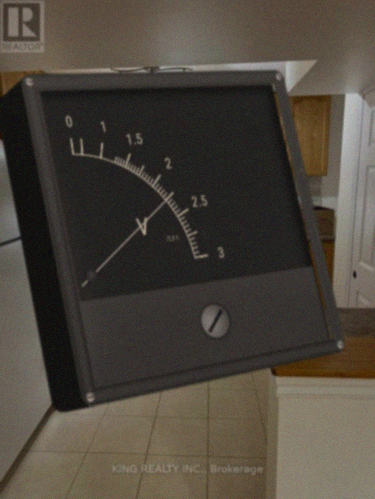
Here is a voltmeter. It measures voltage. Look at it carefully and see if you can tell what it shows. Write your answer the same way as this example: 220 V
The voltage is 2.25 V
